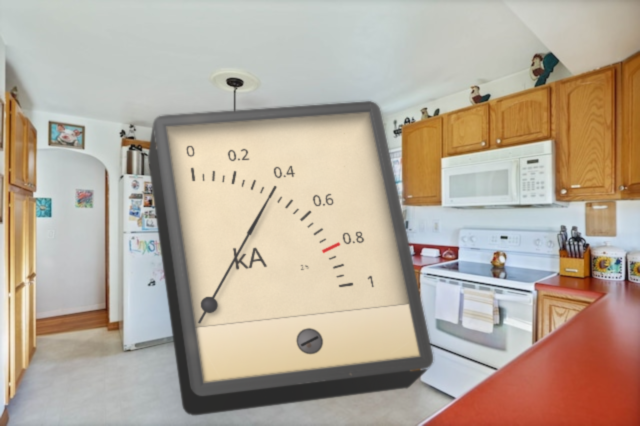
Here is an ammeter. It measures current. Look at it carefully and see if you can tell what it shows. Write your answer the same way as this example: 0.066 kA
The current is 0.4 kA
